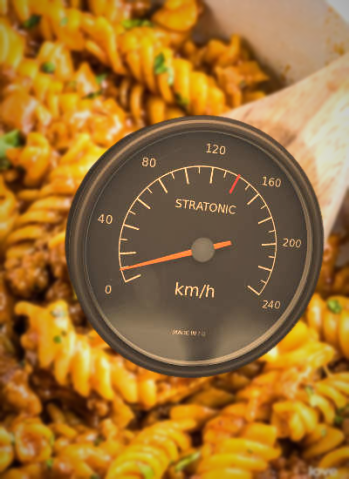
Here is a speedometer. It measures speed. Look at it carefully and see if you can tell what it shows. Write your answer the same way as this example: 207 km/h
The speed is 10 km/h
